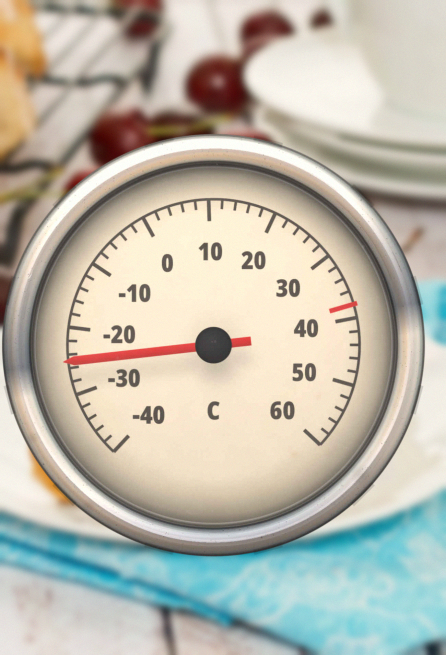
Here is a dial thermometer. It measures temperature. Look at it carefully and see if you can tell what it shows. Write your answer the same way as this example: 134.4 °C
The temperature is -25 °C
